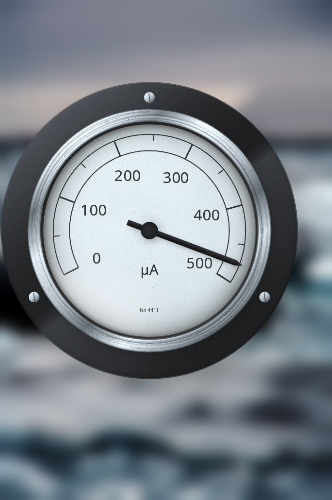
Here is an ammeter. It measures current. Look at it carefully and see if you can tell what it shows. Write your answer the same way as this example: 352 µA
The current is 475 µA
